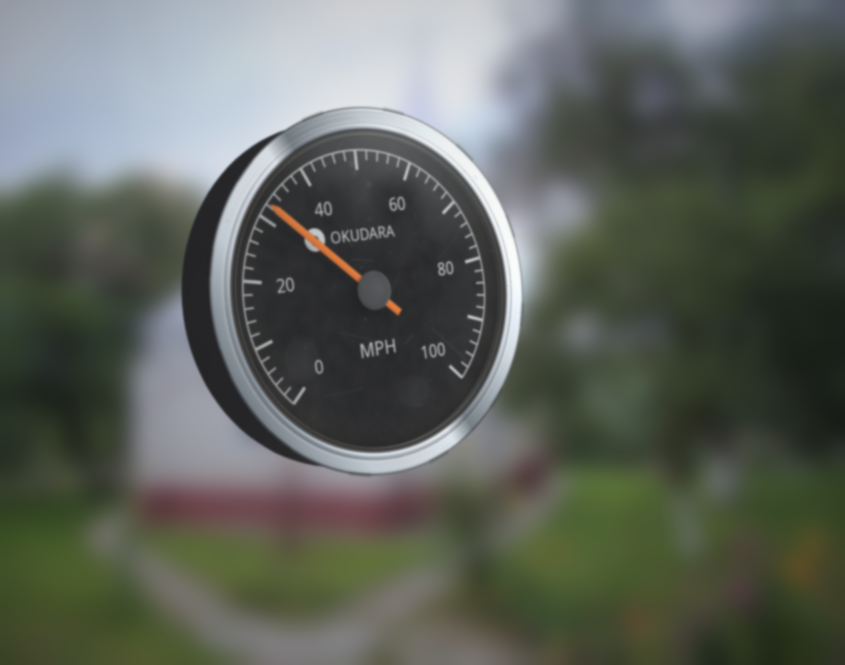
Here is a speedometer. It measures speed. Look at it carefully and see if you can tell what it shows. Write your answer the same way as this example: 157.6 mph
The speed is 32 mph
